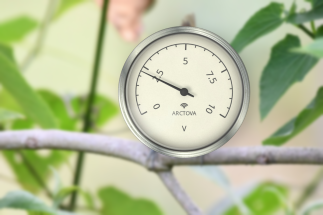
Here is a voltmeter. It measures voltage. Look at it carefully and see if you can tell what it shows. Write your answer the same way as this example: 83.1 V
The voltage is 2.25 V
